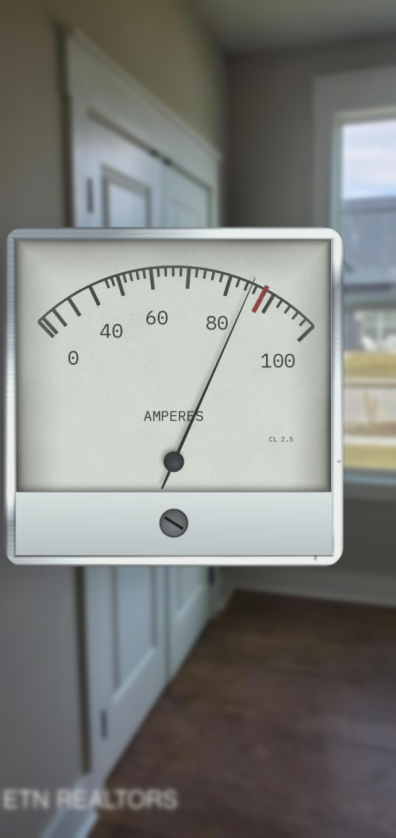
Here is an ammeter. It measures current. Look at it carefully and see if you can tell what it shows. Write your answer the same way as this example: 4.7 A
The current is 85 A
